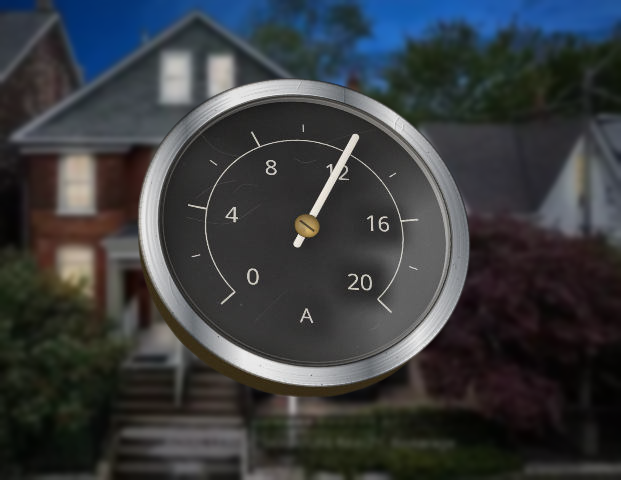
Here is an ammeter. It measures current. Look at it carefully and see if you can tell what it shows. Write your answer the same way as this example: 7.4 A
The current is 12 A
